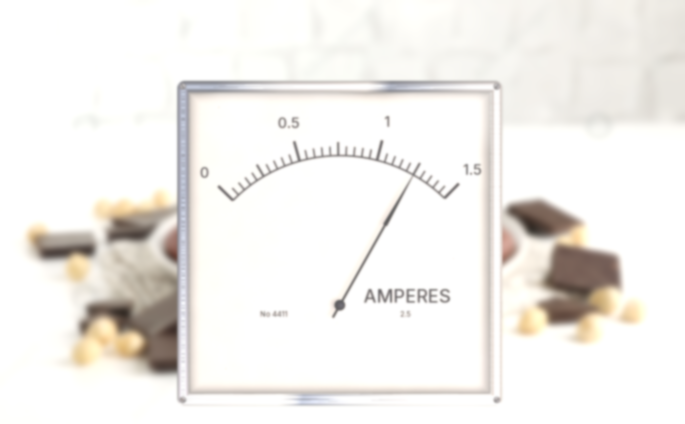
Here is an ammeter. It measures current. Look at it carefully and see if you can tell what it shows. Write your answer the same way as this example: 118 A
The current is 1.25 A
